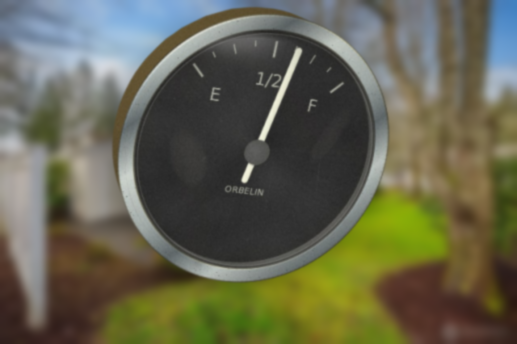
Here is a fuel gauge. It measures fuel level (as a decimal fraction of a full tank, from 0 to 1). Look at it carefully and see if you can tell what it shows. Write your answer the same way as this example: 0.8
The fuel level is 0.625
